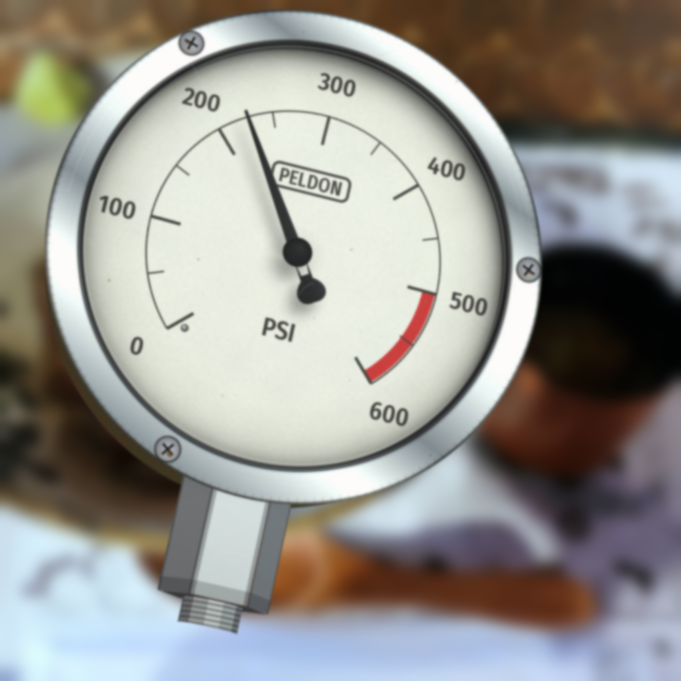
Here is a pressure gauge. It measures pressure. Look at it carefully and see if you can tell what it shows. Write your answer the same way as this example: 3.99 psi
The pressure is 225 psi
